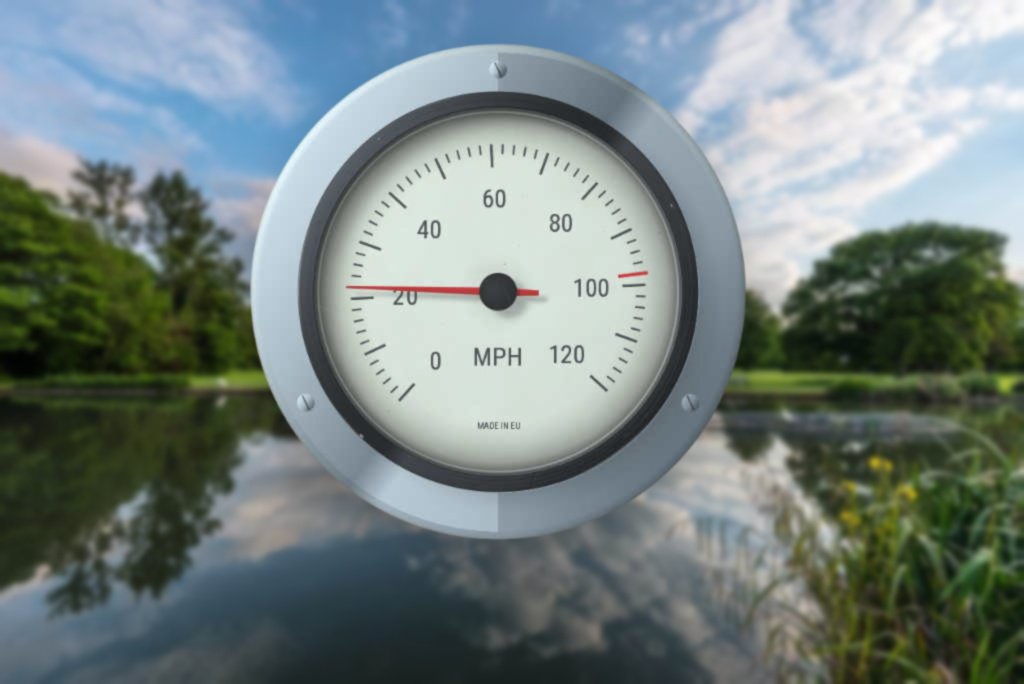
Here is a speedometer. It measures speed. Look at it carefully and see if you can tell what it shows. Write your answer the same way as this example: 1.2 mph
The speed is 22 mph
